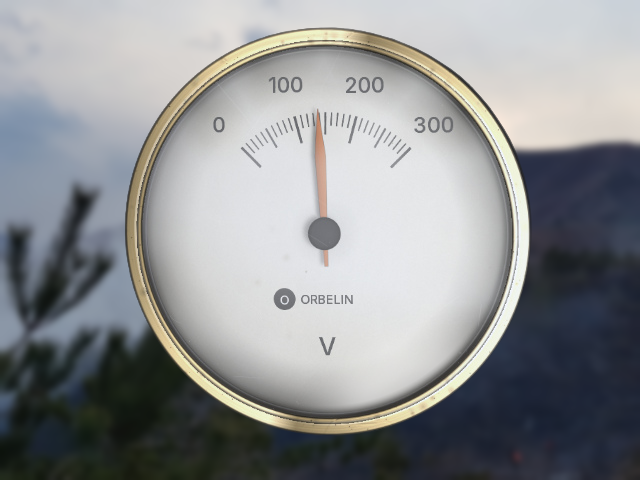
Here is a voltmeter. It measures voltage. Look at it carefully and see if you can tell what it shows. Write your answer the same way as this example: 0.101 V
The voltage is 140 V
